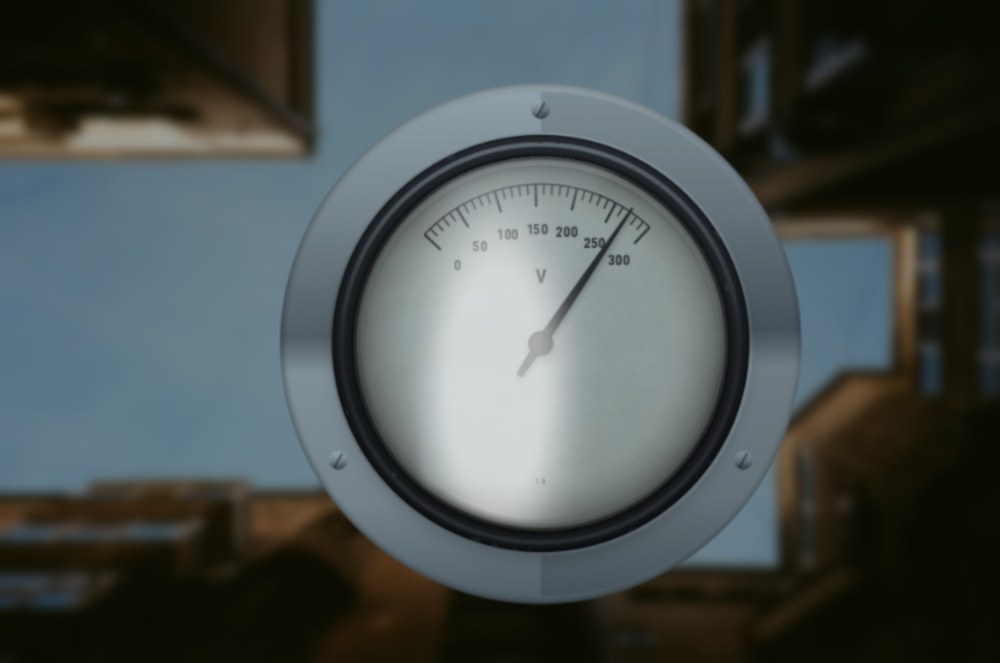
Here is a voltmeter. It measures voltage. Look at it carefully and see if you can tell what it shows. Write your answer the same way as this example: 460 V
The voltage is 270 V
